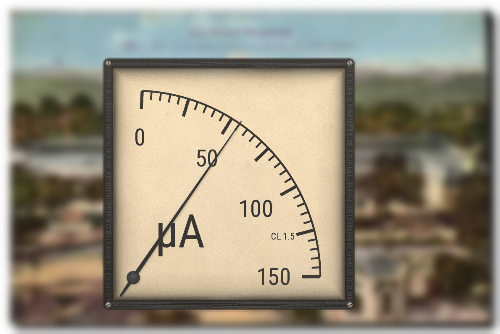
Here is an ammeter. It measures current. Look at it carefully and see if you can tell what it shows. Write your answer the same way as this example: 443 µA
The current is 55 µA
